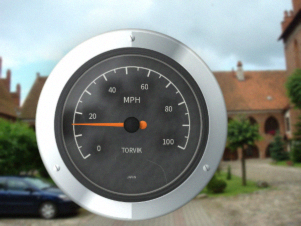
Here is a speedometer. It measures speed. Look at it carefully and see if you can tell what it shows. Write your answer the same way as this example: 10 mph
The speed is 15 mph
